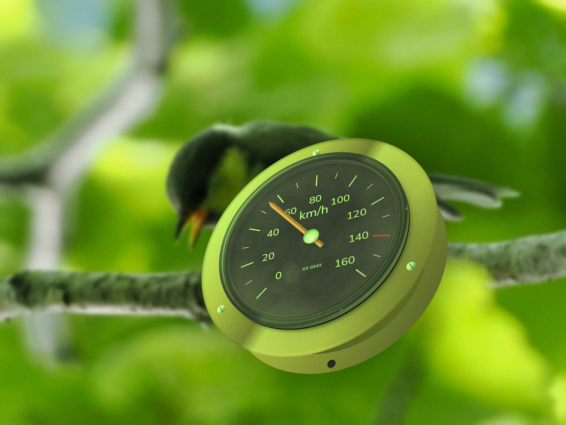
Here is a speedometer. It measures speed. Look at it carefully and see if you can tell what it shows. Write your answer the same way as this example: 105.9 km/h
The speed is 55 km/h
